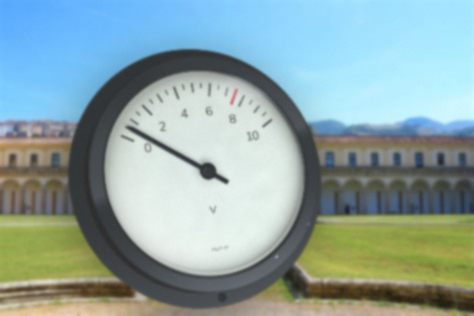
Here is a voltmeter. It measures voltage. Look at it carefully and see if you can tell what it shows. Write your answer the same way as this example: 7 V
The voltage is 0.5 V
